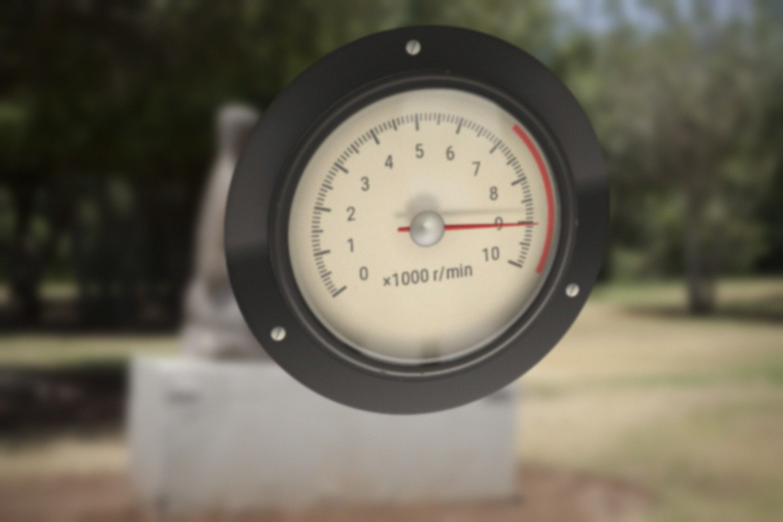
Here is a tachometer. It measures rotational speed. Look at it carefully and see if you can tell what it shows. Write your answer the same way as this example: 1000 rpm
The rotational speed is 9000 rpm
